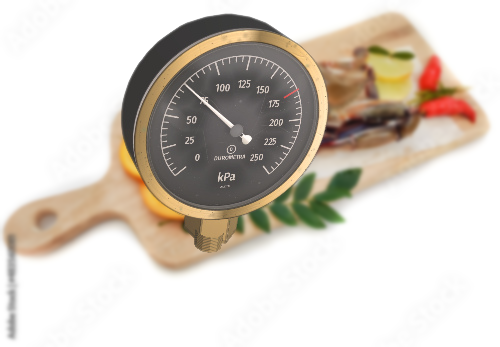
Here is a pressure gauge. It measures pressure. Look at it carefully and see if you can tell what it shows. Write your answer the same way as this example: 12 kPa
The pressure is 75 kPa
